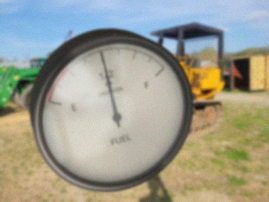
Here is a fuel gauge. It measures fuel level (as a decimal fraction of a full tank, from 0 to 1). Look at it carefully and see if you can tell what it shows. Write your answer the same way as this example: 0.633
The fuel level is 0.5
